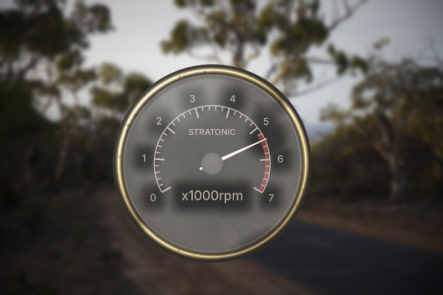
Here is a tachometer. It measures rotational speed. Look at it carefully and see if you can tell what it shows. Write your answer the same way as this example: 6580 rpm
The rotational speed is 5400 rpm
